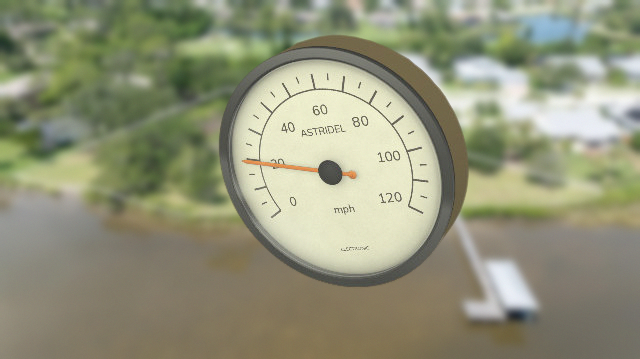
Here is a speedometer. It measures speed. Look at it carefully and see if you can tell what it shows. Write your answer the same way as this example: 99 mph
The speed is 20 mph
